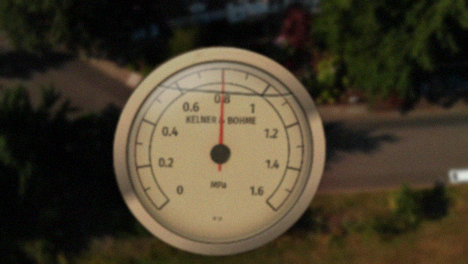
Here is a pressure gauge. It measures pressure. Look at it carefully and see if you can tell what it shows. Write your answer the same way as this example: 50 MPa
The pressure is 0.8 MPa
